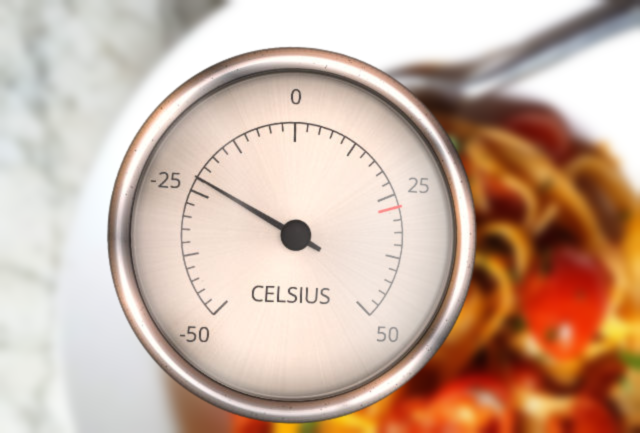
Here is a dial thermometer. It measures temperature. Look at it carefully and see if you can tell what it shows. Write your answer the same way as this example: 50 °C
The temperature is -22.5 °C
